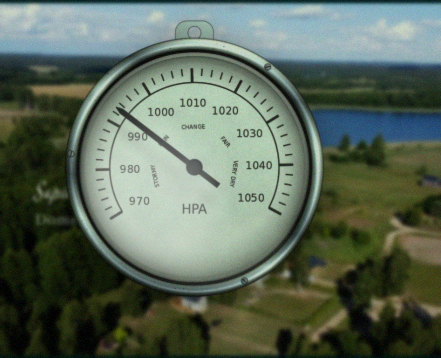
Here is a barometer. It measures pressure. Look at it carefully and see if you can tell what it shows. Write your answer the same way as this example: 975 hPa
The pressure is 993 hPa
